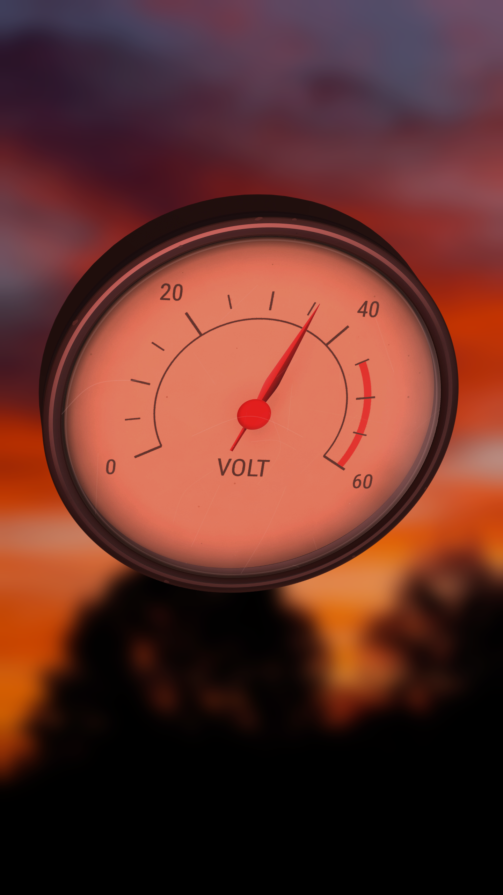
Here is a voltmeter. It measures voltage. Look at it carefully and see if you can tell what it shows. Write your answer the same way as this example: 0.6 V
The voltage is 35 V
